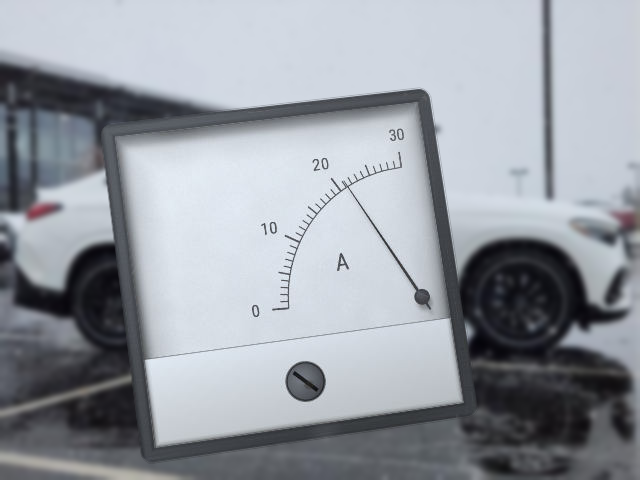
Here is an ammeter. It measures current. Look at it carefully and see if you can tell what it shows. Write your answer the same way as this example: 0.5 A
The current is 21 A
